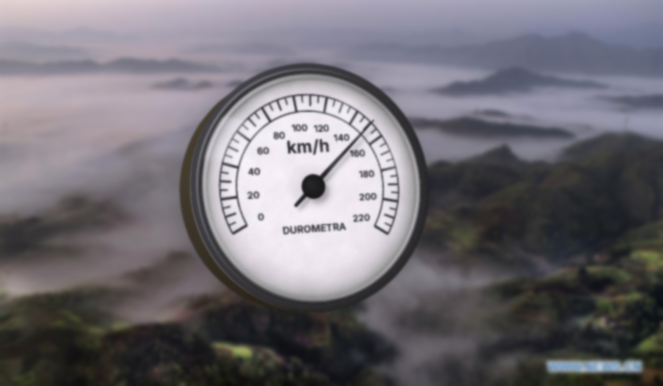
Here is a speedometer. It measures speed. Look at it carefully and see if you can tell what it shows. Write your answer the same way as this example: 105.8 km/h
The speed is 150 km/h
